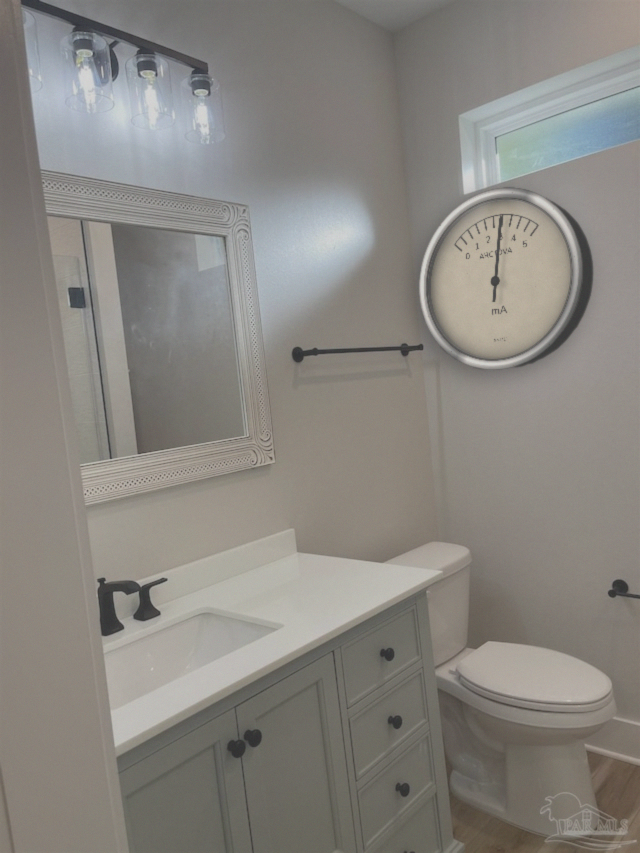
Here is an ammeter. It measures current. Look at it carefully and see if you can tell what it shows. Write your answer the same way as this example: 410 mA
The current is 3 mA
